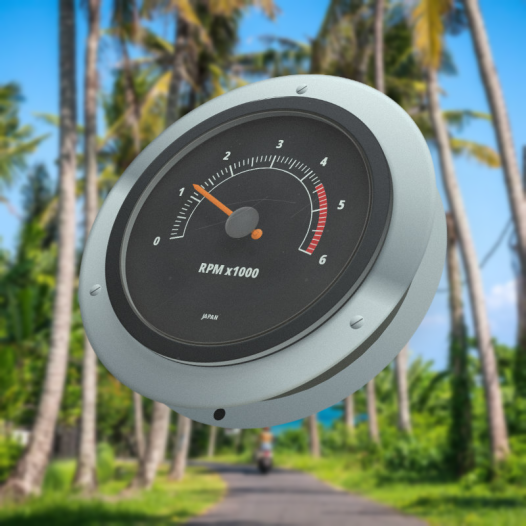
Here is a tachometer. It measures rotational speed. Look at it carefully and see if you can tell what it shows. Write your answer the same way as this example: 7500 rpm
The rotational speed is 1200 rpm
